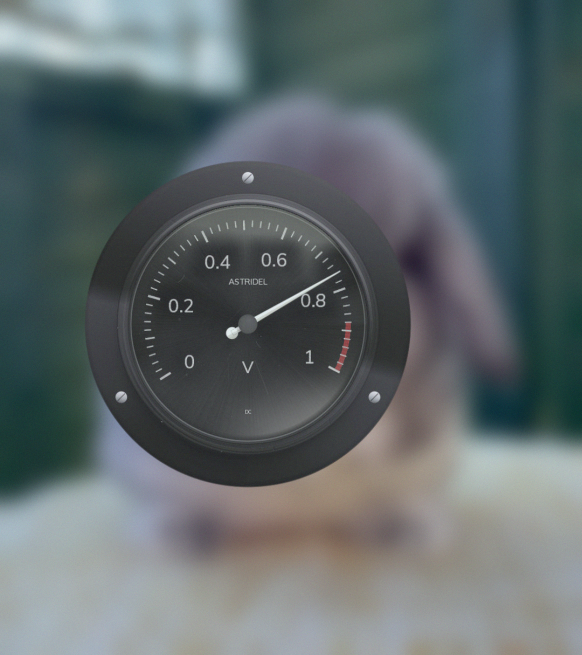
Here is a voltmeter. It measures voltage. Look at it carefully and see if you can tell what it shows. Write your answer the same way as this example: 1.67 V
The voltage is 0.76 V
